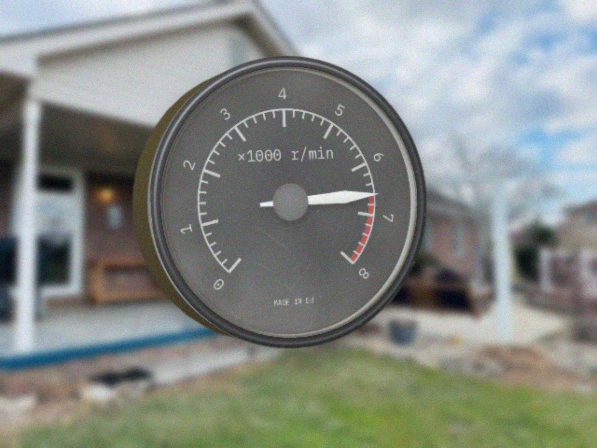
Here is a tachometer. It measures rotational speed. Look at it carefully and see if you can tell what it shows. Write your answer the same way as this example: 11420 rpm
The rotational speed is 6600 rpm
